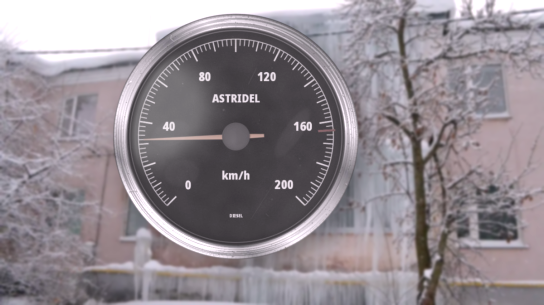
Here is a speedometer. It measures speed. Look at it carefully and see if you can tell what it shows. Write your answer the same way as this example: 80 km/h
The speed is 32 km/h
